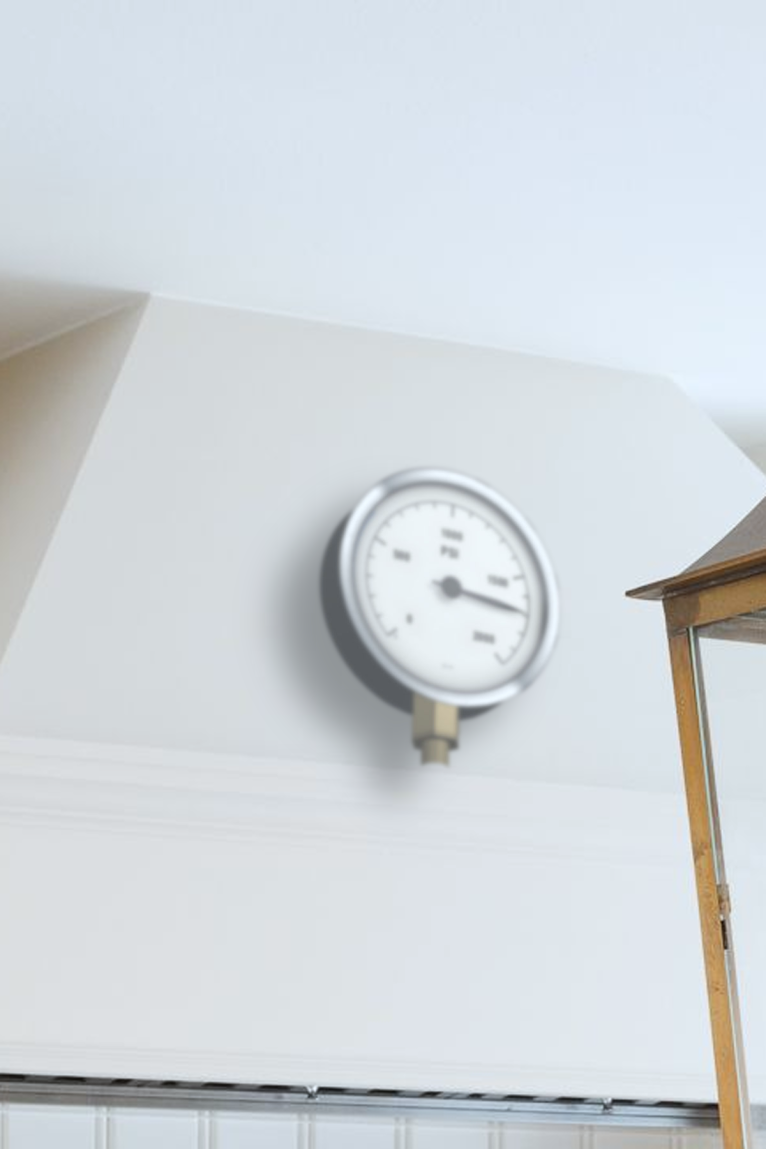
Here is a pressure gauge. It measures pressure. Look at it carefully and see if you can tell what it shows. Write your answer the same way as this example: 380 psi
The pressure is 1700 psi
